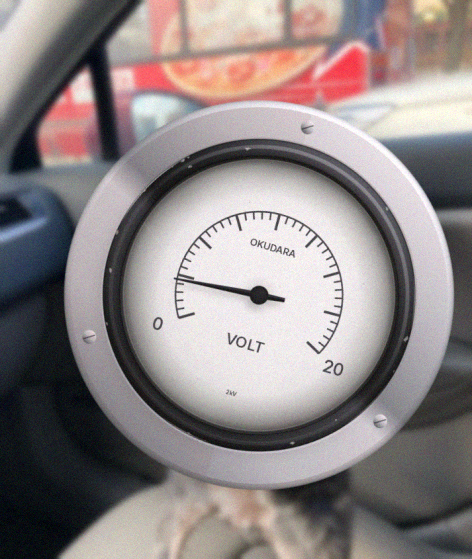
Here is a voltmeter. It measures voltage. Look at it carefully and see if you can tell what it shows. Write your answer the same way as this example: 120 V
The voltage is 2.25 V
